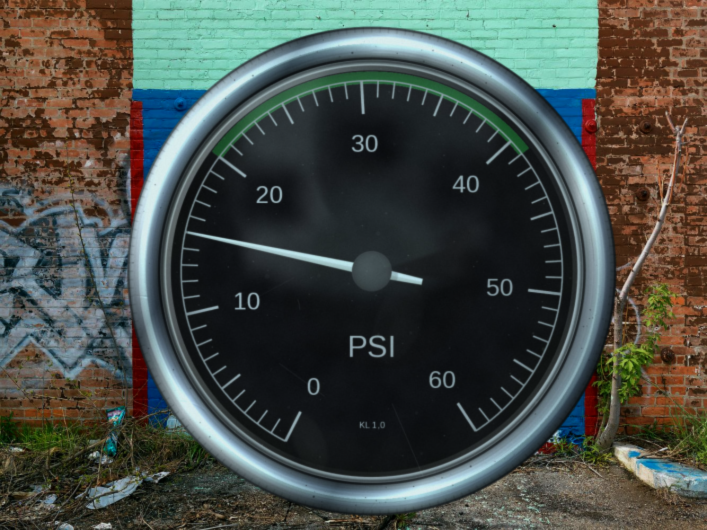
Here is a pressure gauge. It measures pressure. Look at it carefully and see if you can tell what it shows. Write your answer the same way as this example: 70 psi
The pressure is 15 psi
